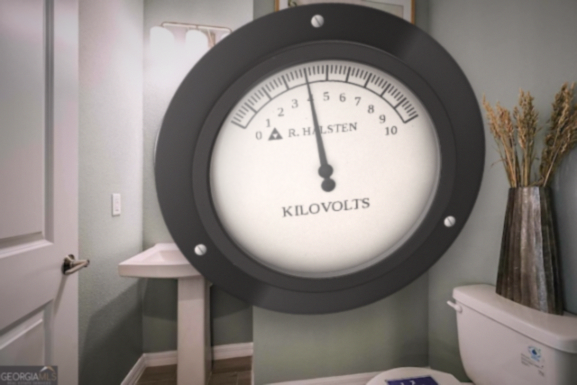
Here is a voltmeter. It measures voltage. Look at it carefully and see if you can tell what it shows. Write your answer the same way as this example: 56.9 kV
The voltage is 4 kV
